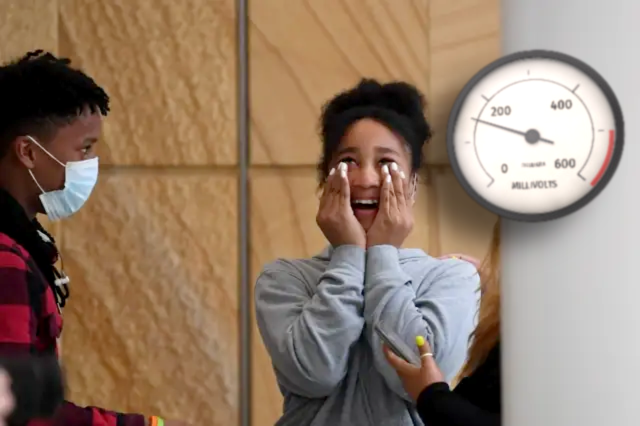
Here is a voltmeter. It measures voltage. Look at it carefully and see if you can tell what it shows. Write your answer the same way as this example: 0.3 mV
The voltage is 150 mV
